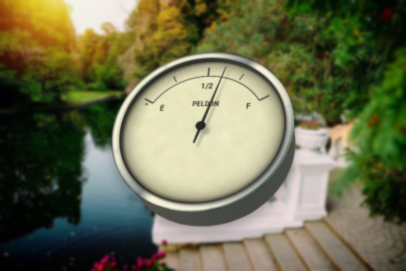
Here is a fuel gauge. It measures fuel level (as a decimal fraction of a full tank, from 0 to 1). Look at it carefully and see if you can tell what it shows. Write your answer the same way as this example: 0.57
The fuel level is 0.625
